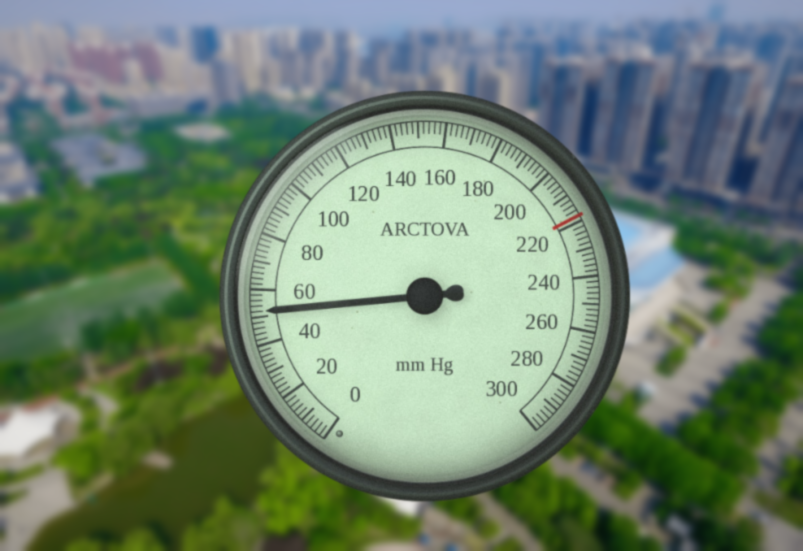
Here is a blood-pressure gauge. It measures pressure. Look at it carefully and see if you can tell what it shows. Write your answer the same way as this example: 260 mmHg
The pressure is 52 mmHg
